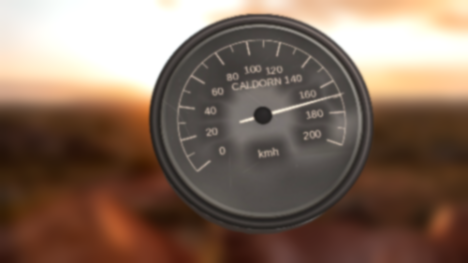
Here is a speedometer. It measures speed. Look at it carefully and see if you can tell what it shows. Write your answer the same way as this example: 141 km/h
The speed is 170 km/h
